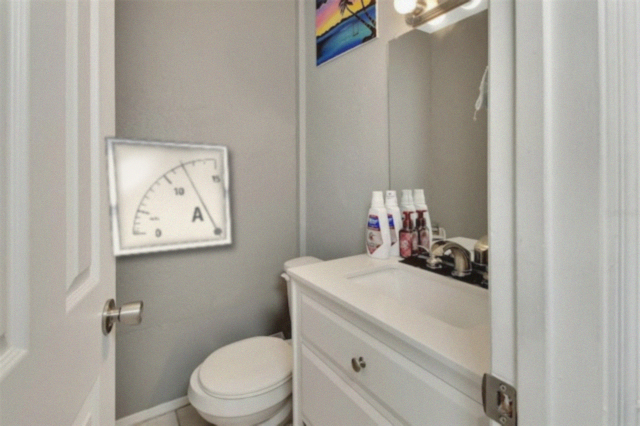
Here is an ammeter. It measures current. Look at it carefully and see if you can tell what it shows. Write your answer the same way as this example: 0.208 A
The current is 12 A
